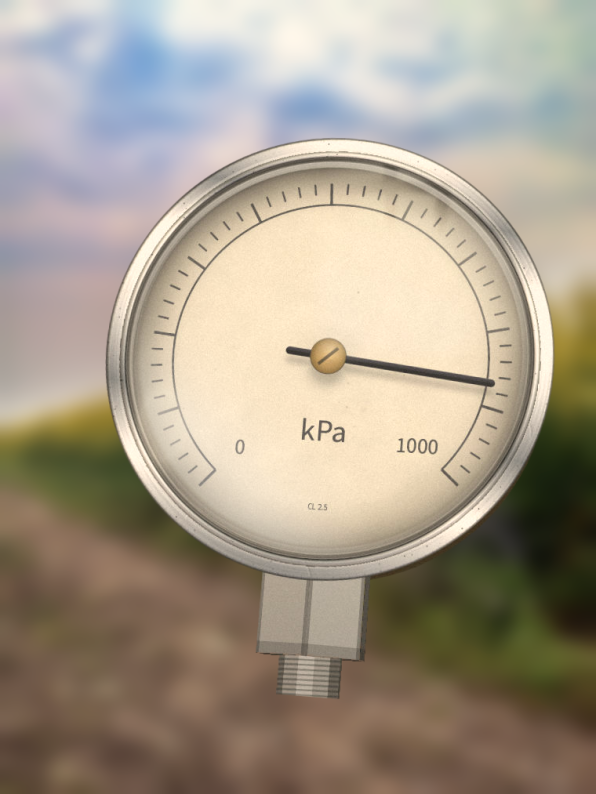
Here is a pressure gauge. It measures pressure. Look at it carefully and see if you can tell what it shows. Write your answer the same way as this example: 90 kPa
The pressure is 870 kPa
